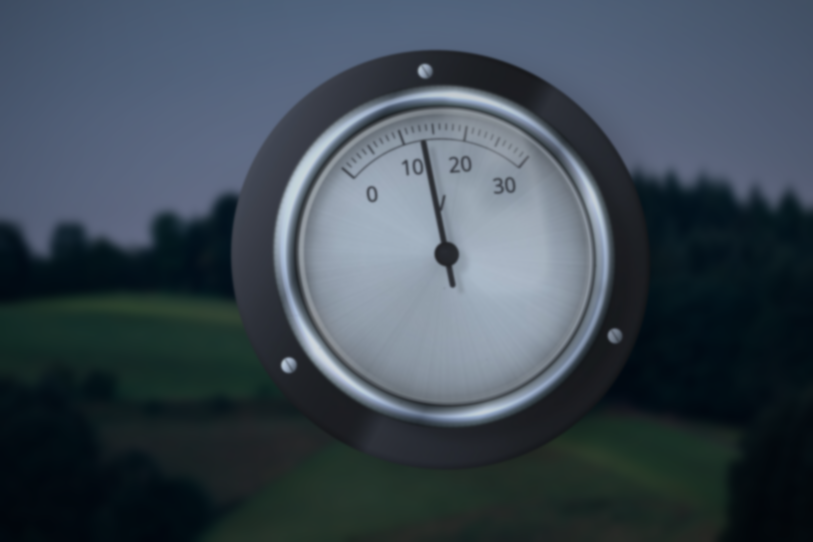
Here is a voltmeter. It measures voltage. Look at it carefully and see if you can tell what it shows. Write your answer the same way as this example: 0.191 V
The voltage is 13 V
